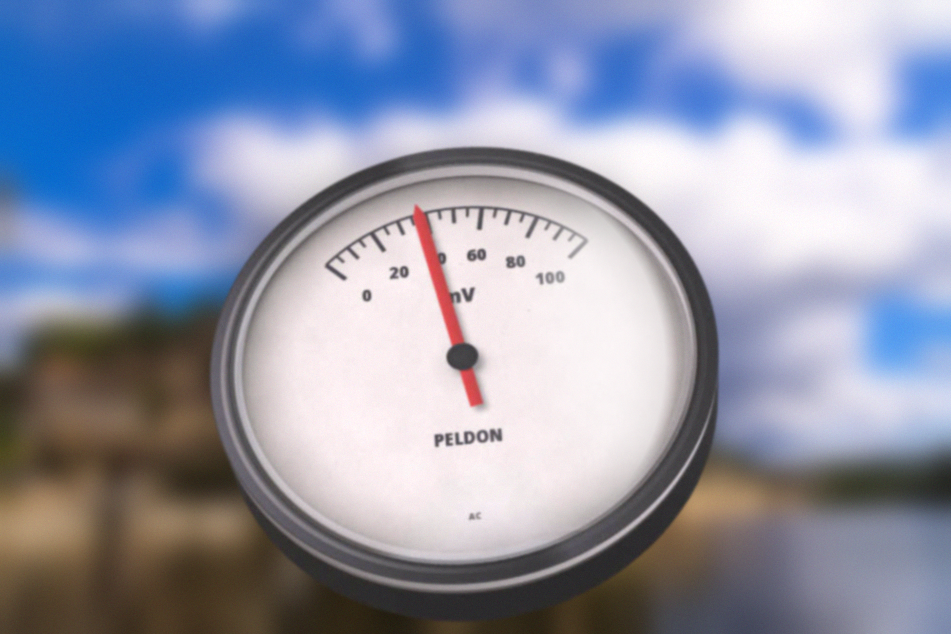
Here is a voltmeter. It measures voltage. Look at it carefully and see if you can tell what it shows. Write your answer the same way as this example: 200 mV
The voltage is 37.5 mV
